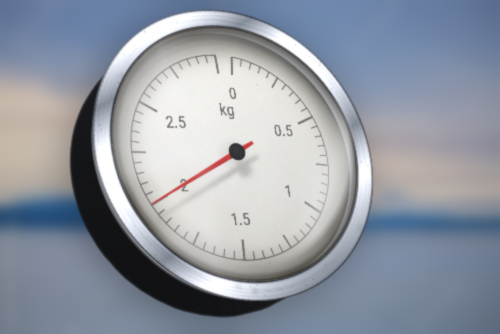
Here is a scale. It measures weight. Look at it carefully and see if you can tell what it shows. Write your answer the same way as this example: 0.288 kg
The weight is 2 kg
